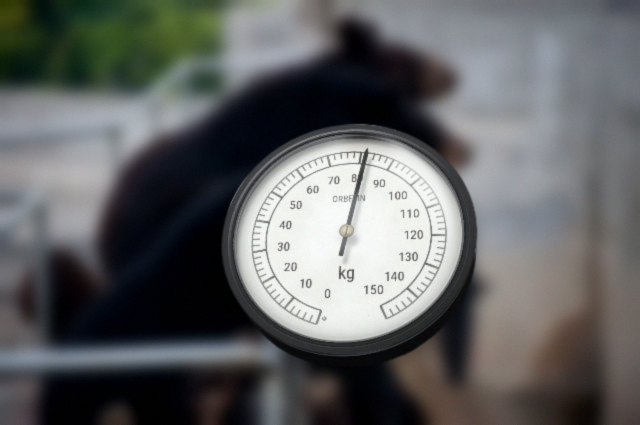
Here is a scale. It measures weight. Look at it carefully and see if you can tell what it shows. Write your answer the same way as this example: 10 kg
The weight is 82 kg
